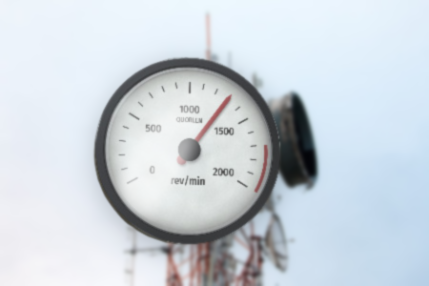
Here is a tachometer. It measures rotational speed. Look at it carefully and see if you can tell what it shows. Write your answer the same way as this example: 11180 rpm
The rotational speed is 1300 rpm
